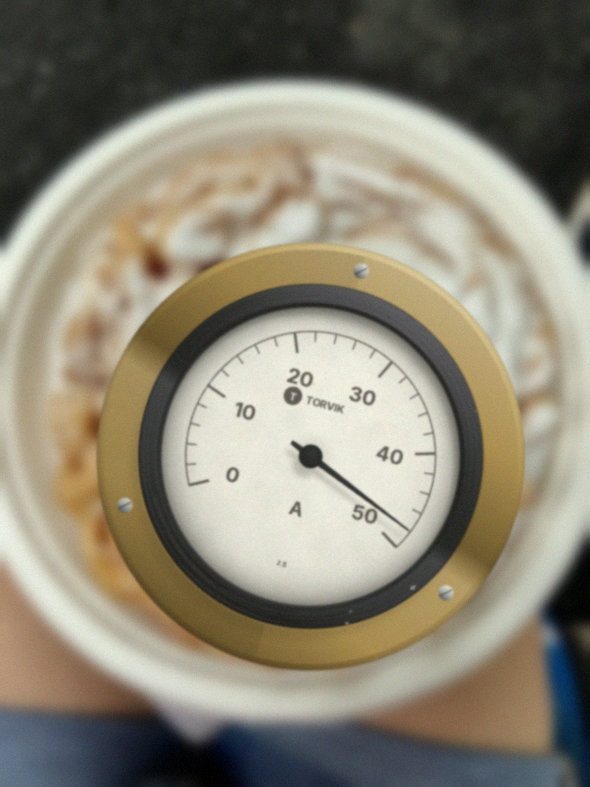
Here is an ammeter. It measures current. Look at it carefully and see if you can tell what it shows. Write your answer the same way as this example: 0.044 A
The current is 48 A
